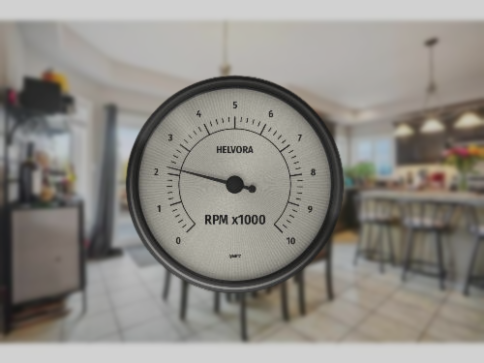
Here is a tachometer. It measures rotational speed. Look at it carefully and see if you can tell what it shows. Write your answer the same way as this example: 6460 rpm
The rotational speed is 2200 rpm
